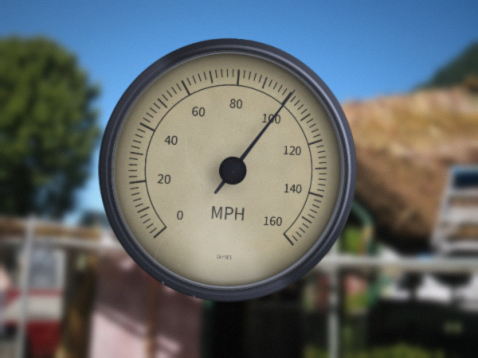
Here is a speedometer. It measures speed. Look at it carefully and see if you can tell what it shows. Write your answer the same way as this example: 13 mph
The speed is 100 mph
